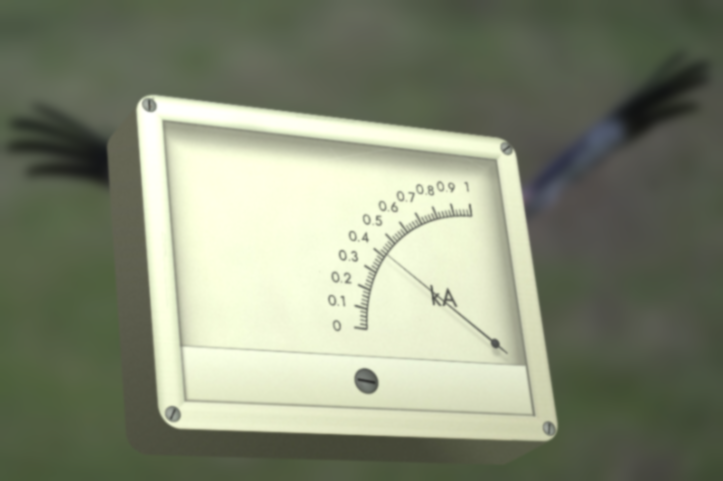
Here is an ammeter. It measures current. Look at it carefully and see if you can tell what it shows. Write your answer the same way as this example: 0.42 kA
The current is 0.4 kA
